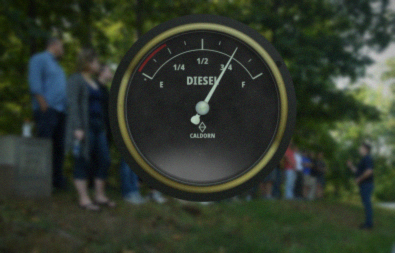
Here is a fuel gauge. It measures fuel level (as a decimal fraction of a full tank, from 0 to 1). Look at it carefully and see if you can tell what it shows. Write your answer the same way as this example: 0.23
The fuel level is 0.75
